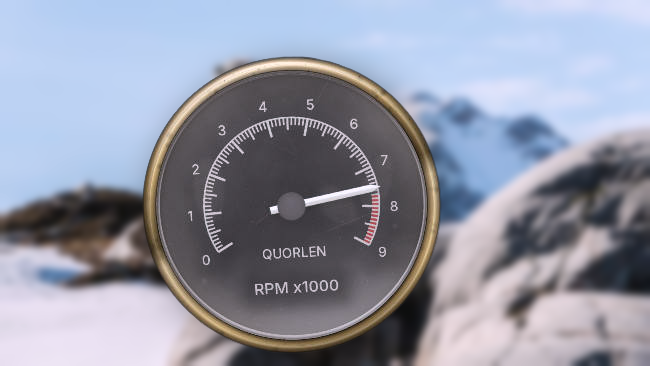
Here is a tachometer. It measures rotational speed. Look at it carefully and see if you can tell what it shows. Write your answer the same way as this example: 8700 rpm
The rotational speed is 7500 rpm
